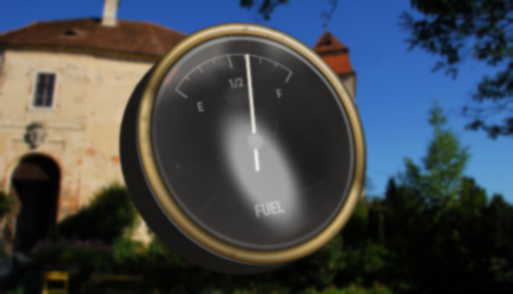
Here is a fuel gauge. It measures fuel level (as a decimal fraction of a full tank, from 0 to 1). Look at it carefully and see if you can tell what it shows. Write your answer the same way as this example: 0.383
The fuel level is 0.625
